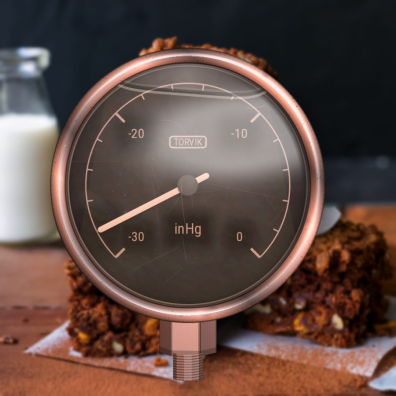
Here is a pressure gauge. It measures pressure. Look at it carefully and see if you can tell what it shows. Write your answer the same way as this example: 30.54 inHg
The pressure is -28 inHg
